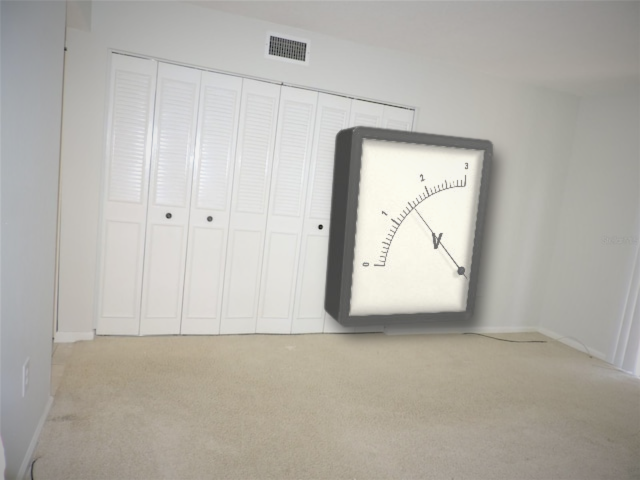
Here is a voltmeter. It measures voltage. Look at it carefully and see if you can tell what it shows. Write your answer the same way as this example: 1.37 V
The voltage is 1.5 V
